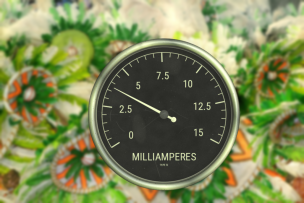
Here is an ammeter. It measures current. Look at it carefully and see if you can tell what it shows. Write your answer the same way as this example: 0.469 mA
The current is 3.75 mA
